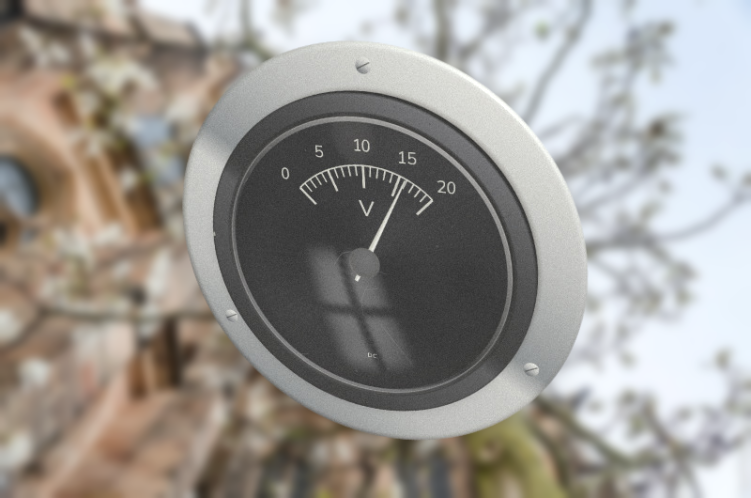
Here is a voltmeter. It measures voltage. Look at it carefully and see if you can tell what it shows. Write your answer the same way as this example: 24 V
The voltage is 16 V
